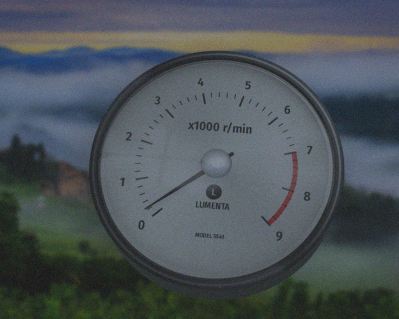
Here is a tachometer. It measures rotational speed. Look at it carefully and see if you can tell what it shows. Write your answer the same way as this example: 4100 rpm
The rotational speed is 200 rpm
